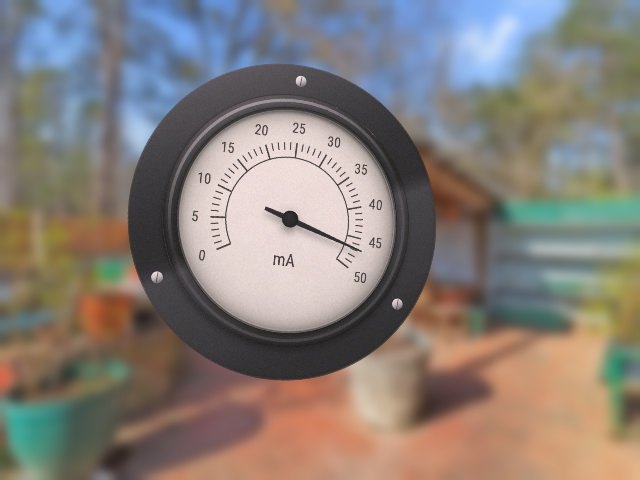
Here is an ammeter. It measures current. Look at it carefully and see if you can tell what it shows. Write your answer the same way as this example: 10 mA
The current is 47 mA
